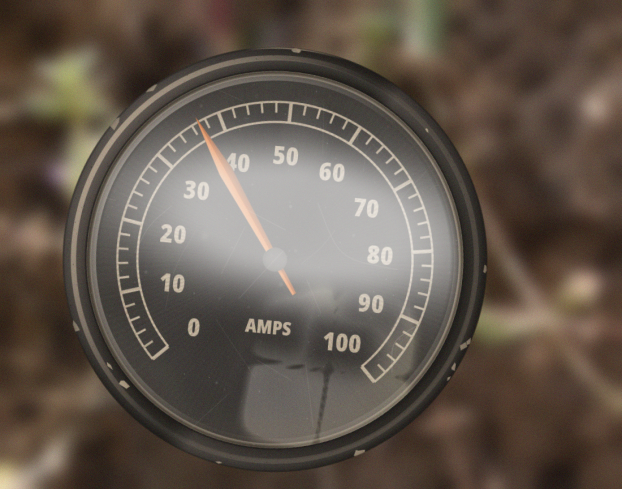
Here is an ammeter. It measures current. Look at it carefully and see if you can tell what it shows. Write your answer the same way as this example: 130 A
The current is 37 A
